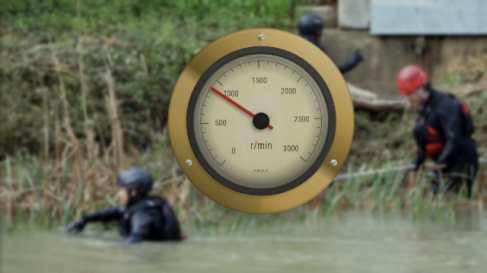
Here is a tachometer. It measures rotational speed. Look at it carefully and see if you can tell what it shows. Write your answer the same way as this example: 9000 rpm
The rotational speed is 900 rpm
